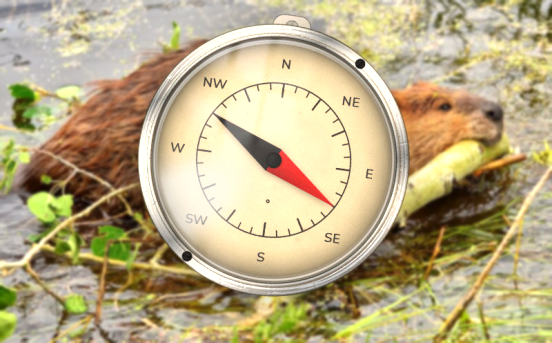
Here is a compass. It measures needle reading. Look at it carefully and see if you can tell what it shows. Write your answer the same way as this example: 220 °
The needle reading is 120 °
